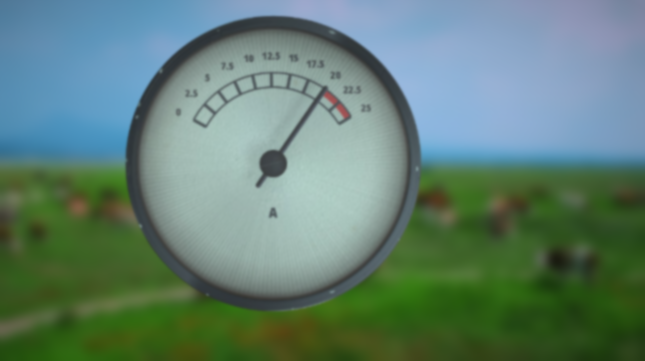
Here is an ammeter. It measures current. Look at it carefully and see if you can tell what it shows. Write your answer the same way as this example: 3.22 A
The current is 20 A
